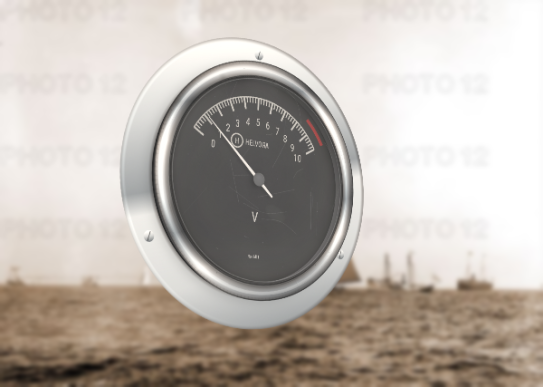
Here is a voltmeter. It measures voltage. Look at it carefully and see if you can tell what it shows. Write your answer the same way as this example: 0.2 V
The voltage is 1 V
